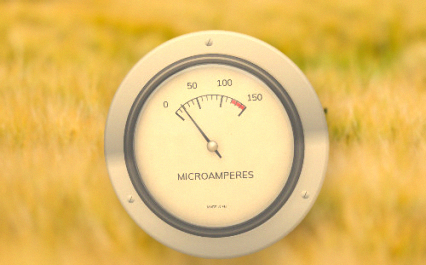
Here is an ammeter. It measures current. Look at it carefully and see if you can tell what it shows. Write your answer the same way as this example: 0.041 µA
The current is 20 µA
